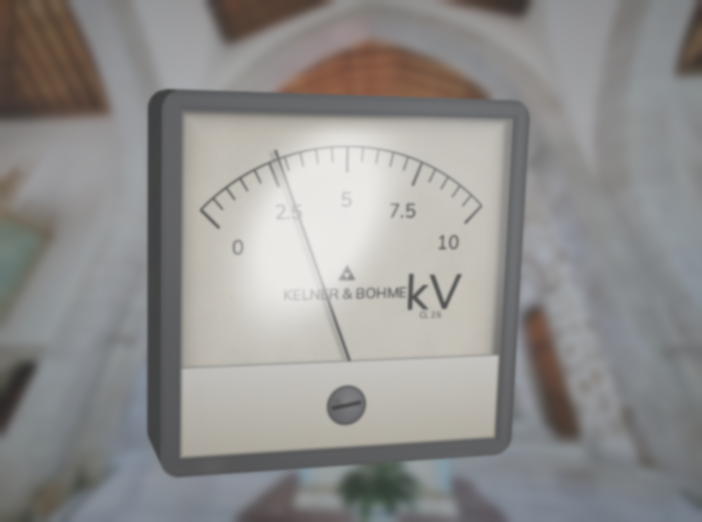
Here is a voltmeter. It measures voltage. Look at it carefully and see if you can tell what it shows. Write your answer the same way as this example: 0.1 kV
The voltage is 2.75 kV
